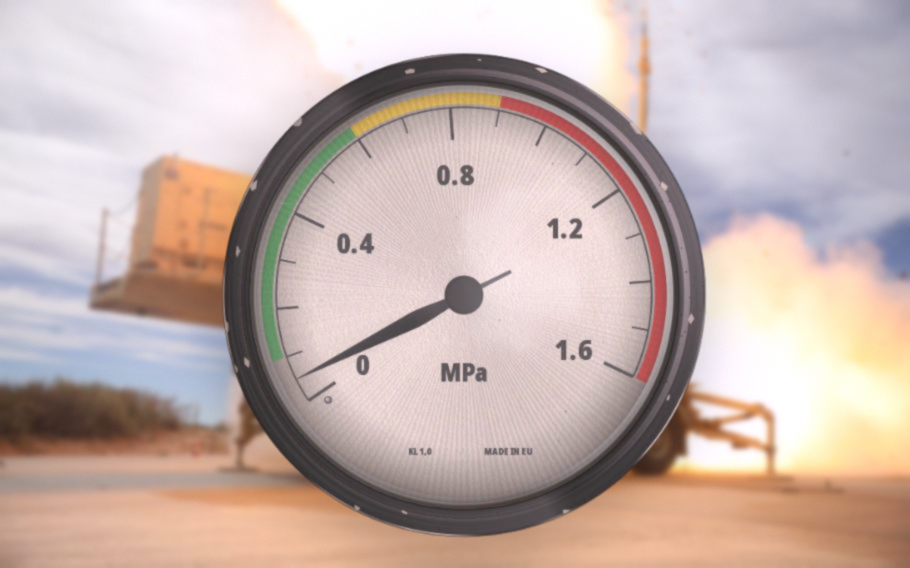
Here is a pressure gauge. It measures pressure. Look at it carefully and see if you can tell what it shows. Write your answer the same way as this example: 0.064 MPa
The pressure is 0.05 MPa
